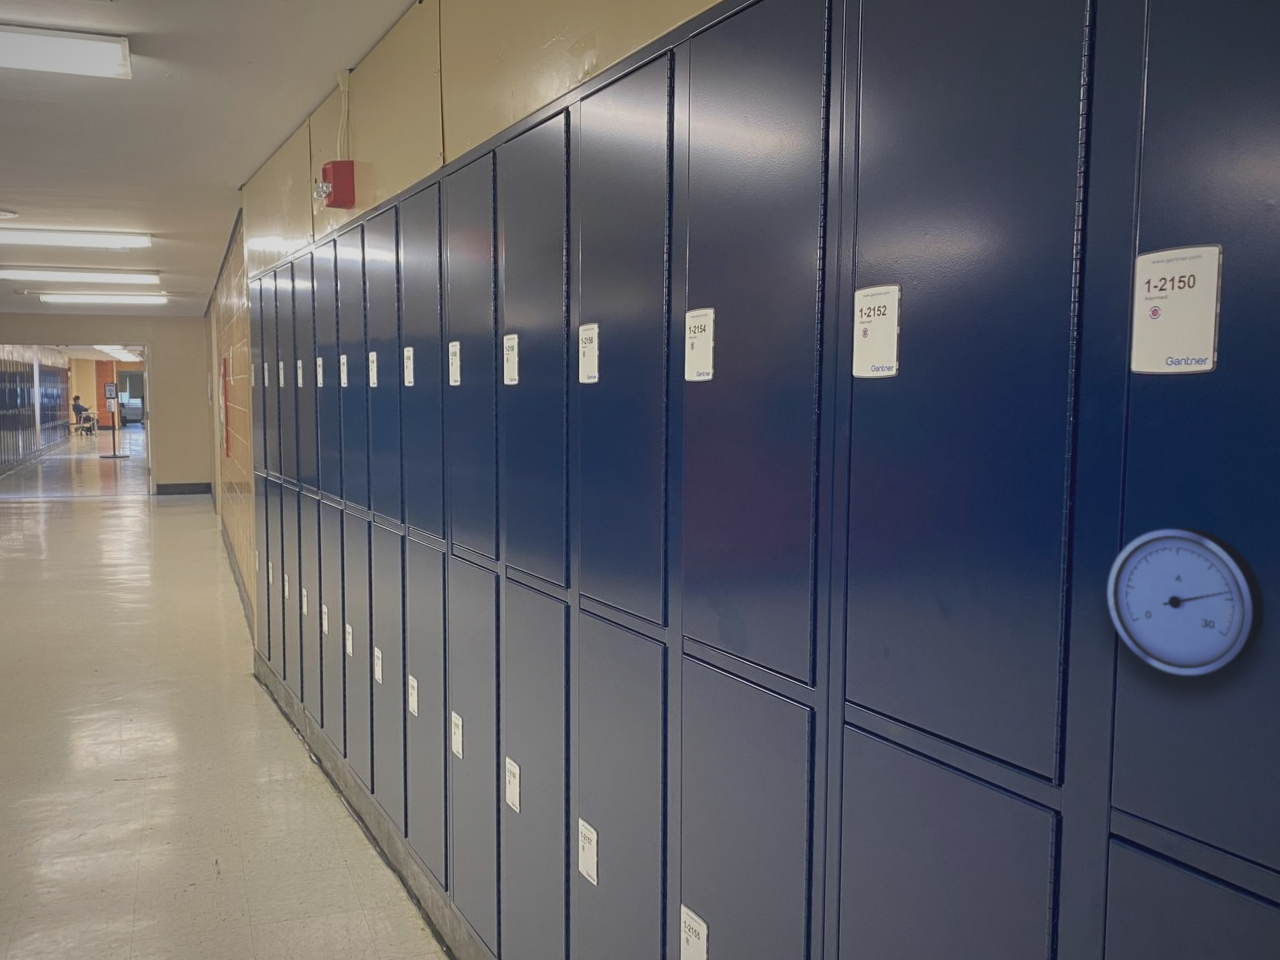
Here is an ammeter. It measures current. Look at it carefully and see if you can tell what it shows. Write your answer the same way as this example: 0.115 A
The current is 24 A
